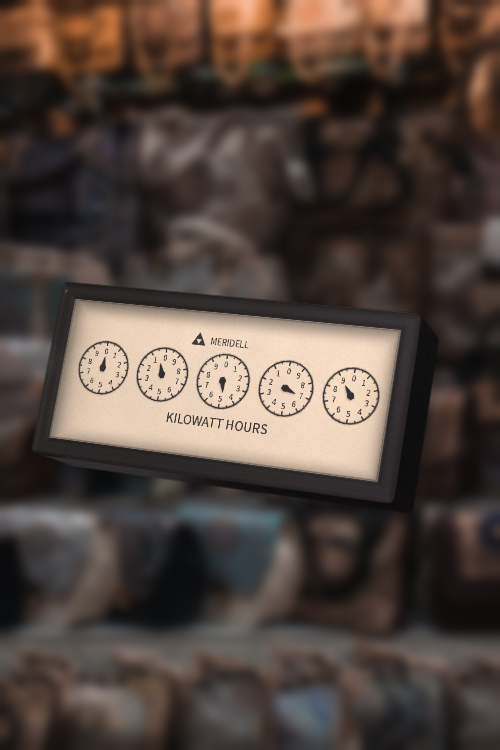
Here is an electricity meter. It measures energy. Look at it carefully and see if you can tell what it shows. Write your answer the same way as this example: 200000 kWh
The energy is 469 kWh
